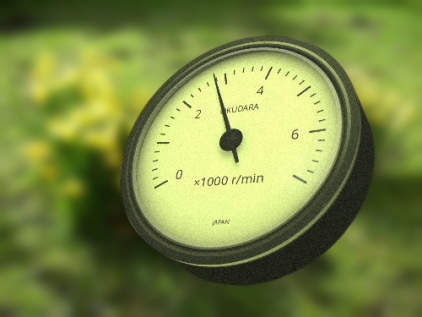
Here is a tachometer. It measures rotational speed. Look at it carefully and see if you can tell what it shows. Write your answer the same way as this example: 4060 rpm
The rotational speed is 2800 rpm
